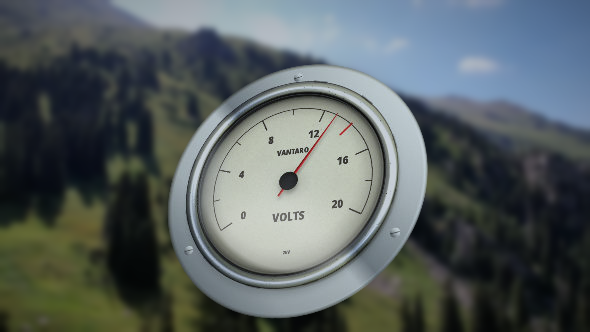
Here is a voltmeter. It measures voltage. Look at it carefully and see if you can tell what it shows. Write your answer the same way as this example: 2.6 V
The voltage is 13 V
